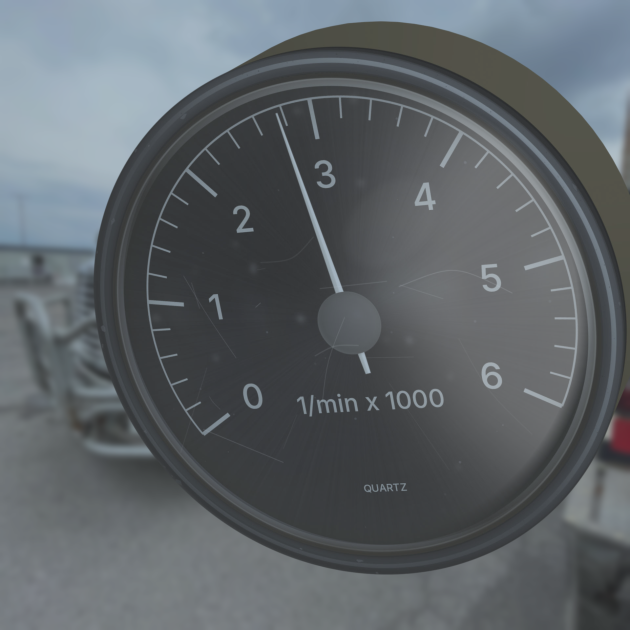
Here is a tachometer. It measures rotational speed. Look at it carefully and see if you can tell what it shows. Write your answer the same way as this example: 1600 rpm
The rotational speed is 2800 rpm
